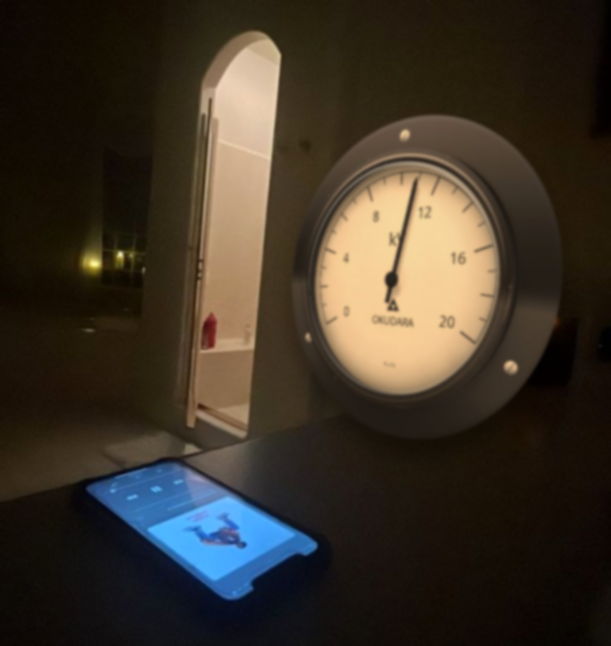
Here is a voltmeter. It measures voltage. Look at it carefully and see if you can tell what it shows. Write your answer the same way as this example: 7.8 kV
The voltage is 11 kV
